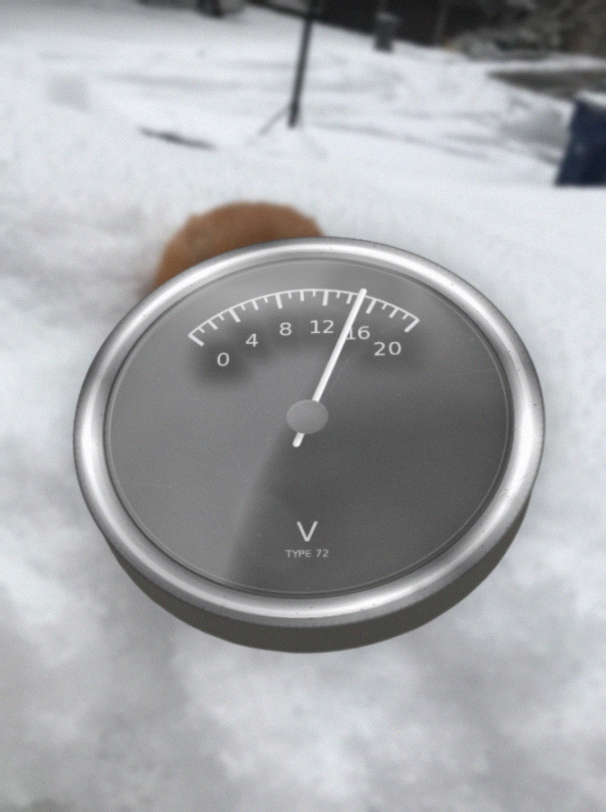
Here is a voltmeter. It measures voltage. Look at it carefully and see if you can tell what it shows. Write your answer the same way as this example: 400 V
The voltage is 15 V
